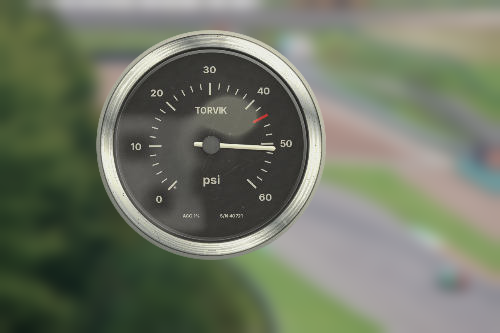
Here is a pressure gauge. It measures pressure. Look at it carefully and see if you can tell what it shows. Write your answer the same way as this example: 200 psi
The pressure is 51 psi
